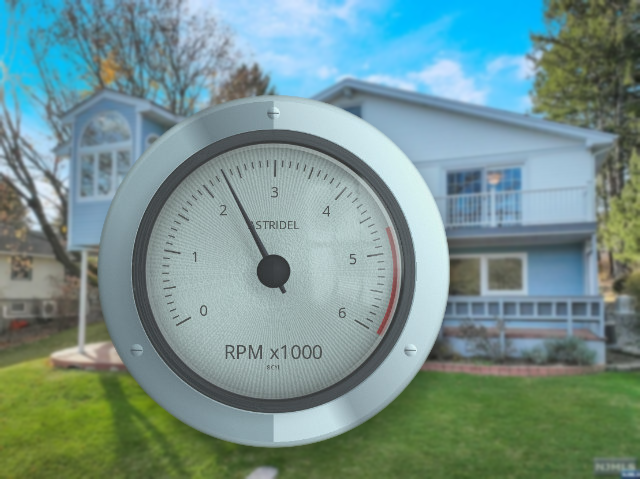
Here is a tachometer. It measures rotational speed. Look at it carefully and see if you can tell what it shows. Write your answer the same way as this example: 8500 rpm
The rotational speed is 2300 rpm
